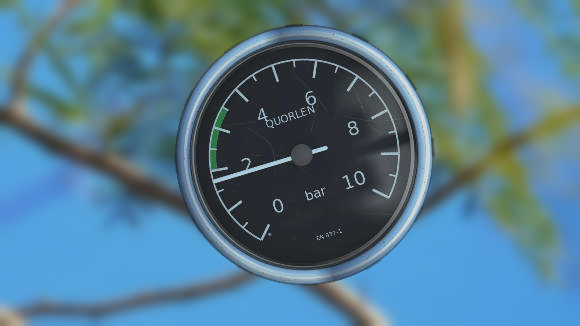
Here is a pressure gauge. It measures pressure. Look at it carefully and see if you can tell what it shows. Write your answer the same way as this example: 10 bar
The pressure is 1.75 bar
